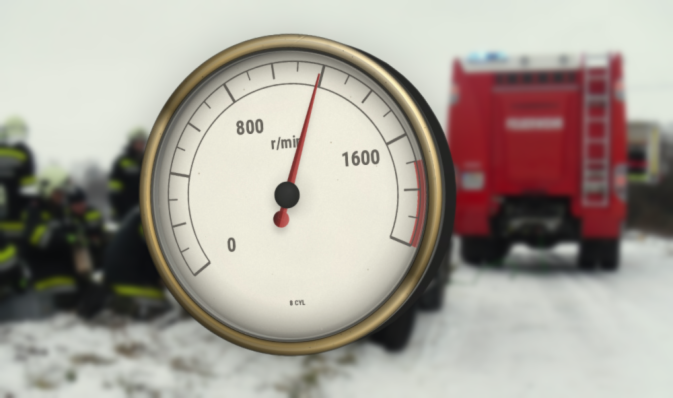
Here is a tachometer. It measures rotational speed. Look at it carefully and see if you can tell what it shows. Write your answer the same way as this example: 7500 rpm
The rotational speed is 1200 rpm
